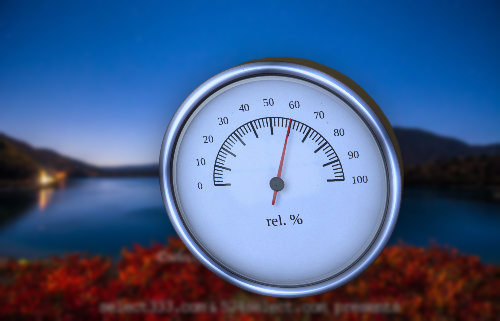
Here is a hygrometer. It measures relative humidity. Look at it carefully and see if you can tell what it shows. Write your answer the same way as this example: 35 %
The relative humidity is 60 %
